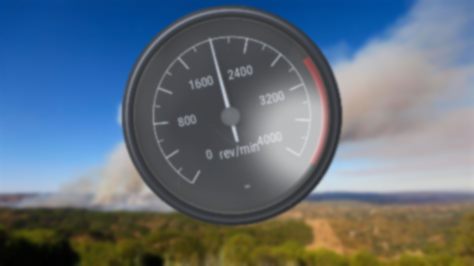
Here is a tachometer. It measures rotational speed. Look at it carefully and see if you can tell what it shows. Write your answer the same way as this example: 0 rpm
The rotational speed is 2000 rpm
